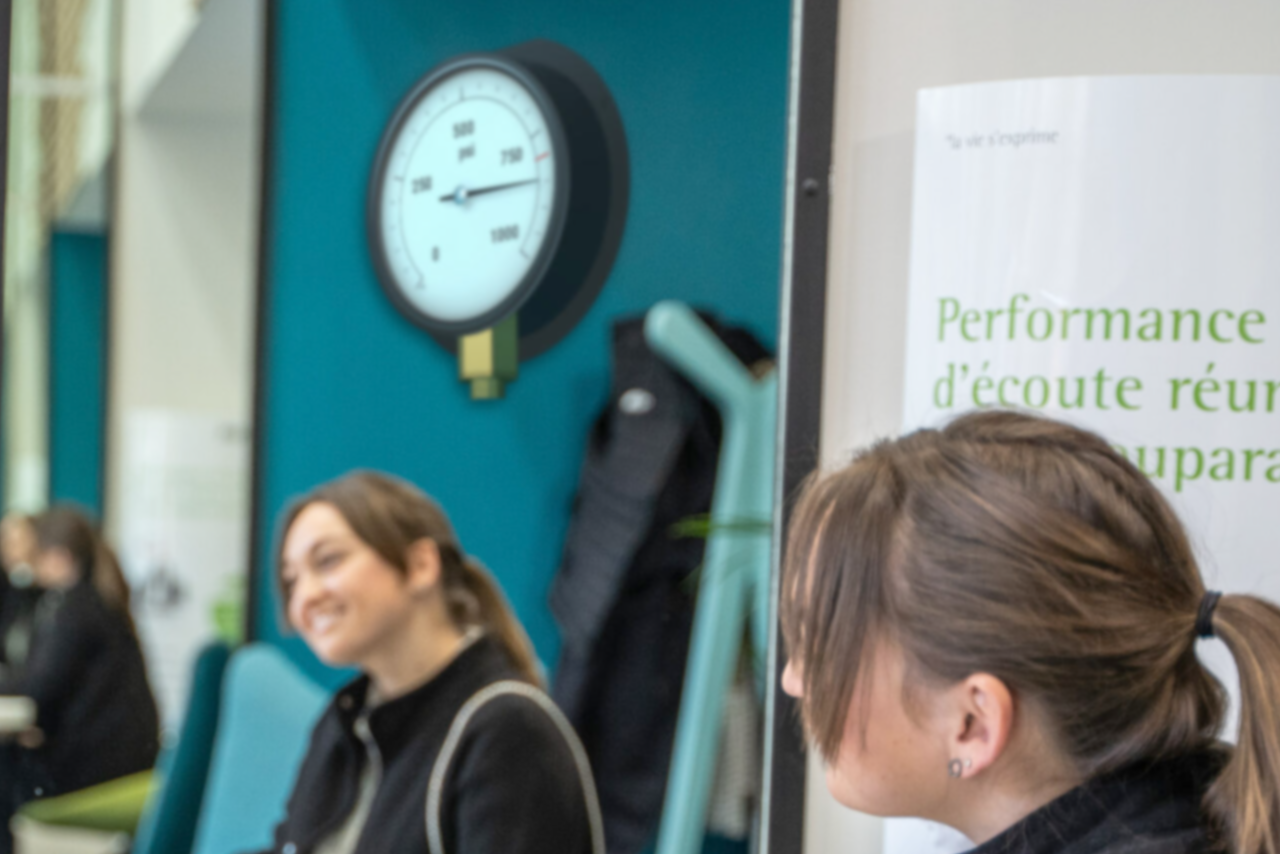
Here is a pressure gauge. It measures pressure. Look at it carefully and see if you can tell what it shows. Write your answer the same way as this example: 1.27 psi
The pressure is 850 psi
